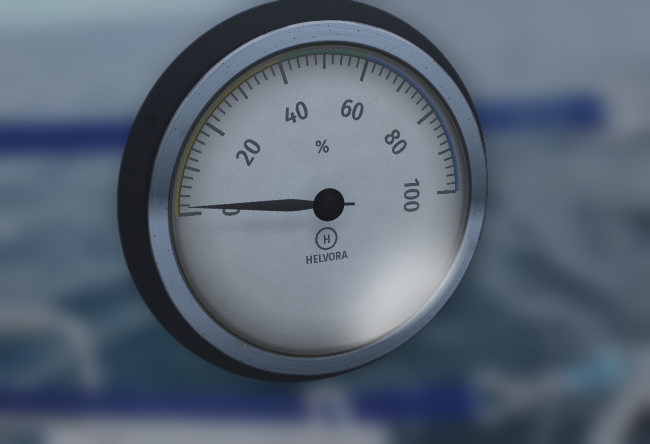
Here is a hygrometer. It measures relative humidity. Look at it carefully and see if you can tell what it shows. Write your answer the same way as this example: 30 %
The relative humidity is 2 %
